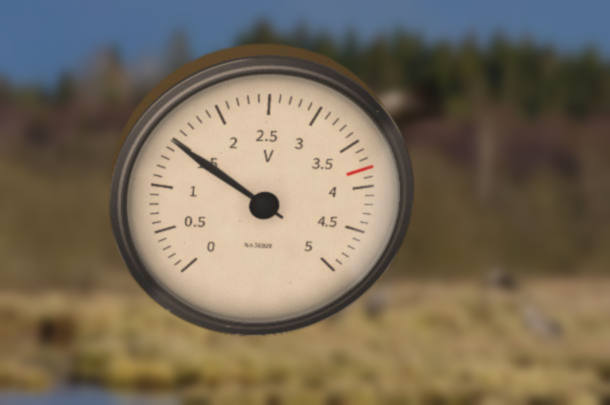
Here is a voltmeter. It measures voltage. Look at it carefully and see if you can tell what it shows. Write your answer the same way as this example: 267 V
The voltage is 1.5 V
